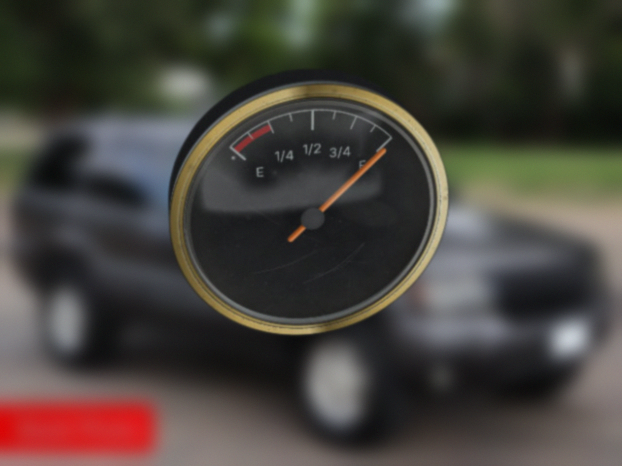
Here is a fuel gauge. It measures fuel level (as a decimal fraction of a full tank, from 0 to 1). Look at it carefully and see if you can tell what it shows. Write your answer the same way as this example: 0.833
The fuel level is 1
